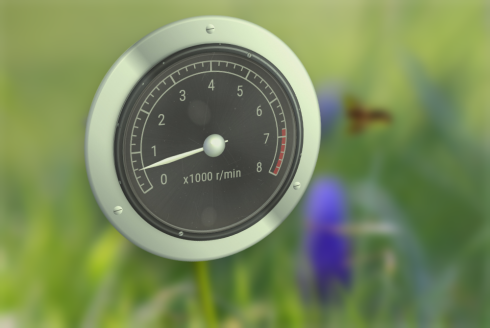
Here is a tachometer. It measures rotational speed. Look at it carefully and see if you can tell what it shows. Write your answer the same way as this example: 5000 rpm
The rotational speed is 600 rpm
